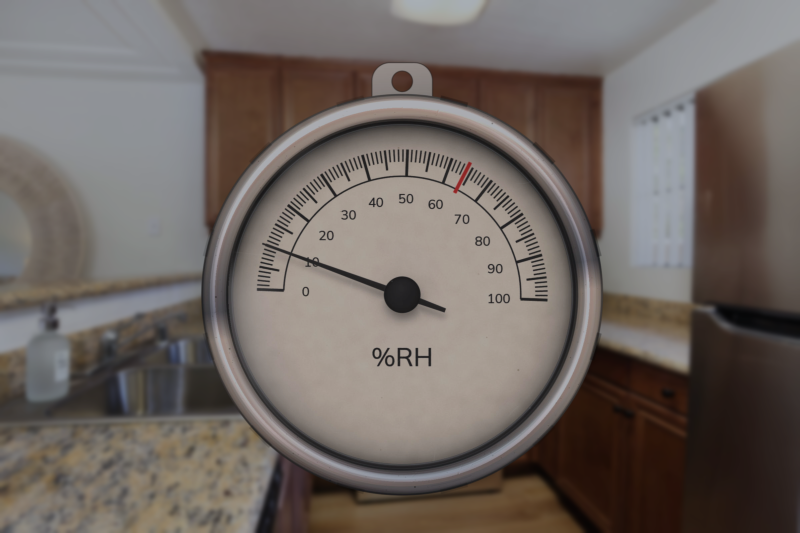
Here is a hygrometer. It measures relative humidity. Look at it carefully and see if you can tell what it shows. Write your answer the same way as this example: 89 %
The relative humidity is 10 %
